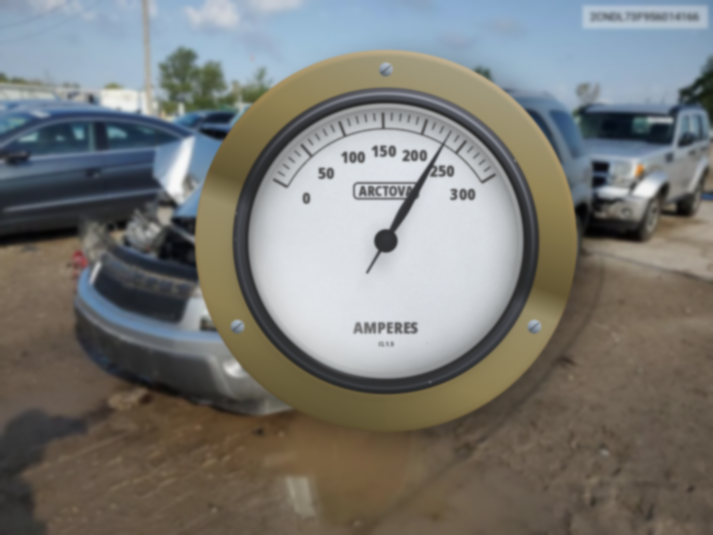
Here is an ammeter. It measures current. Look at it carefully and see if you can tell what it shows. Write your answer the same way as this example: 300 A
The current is 230 A
